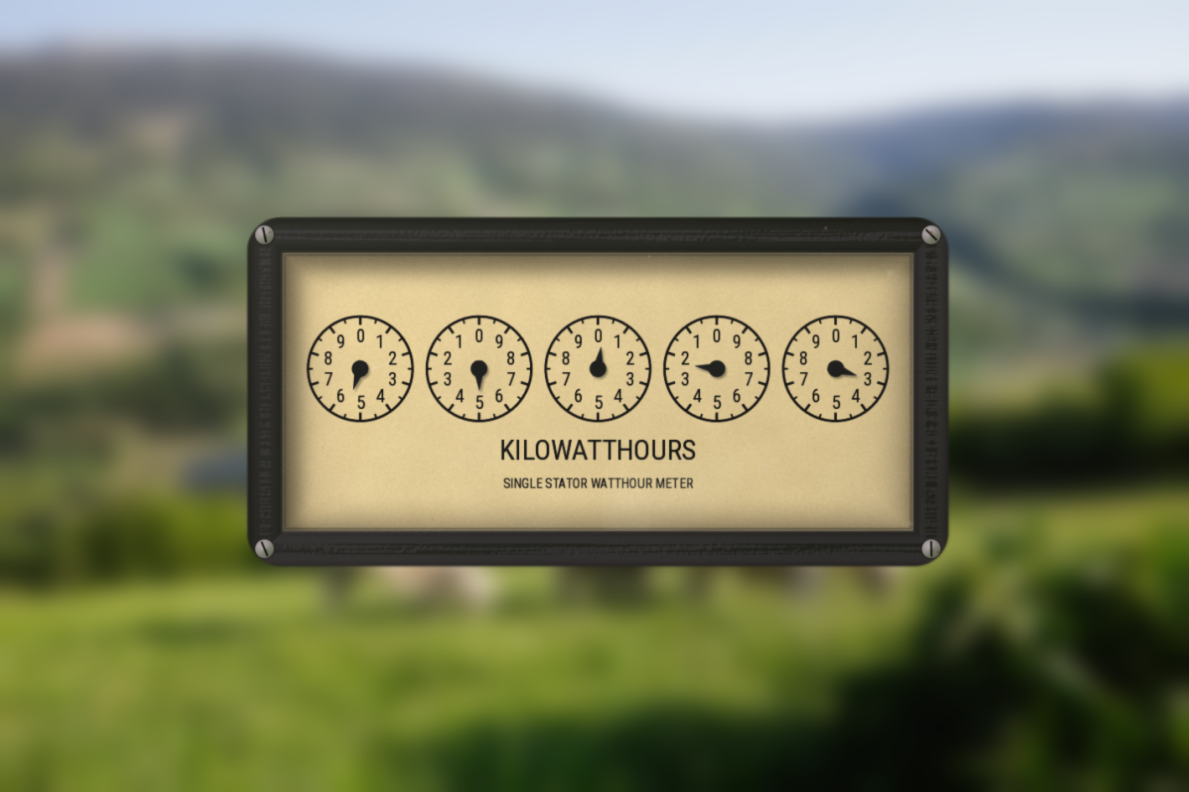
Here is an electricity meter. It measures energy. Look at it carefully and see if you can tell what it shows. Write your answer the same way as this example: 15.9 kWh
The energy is 55023 kWh
